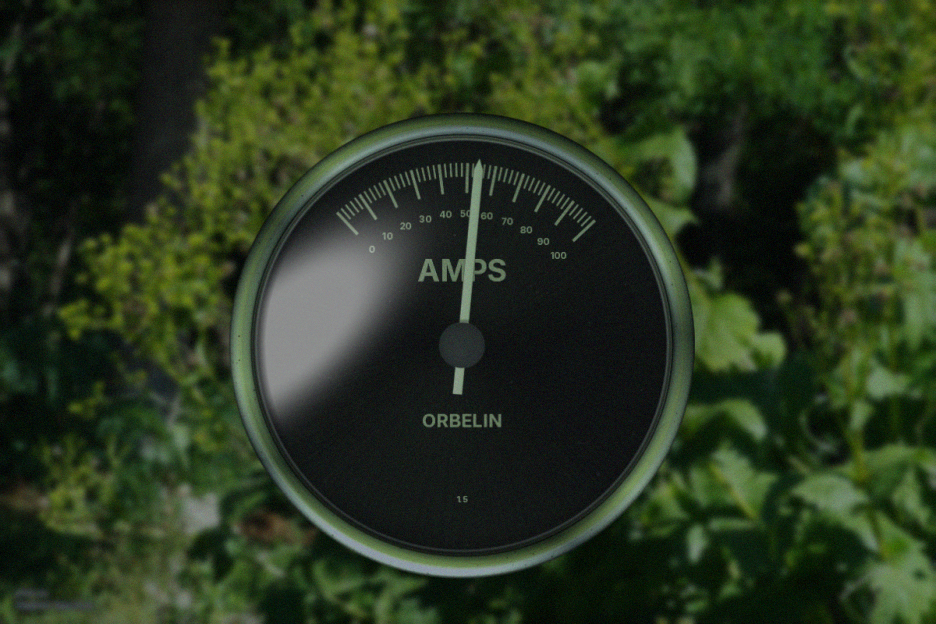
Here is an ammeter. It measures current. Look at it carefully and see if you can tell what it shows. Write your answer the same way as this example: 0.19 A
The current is 54 A
